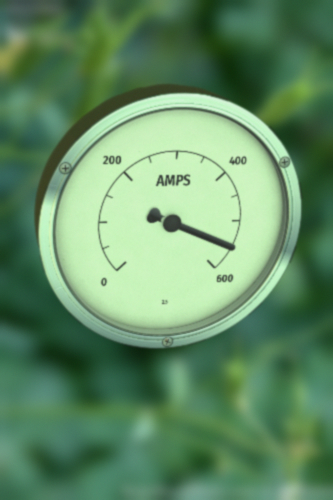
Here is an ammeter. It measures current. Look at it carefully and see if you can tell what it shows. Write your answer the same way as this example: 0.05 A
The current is 550 A
